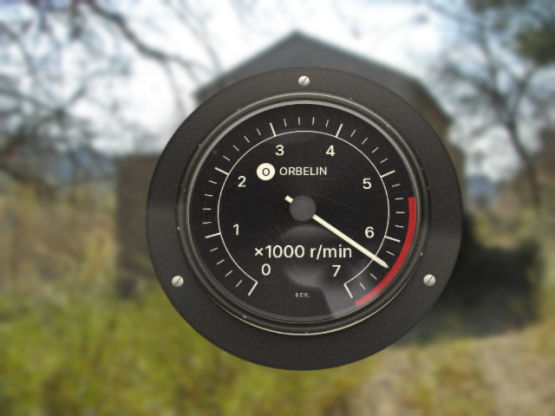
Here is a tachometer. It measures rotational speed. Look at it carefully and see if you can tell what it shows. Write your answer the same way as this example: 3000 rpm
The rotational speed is 6400 rpm
